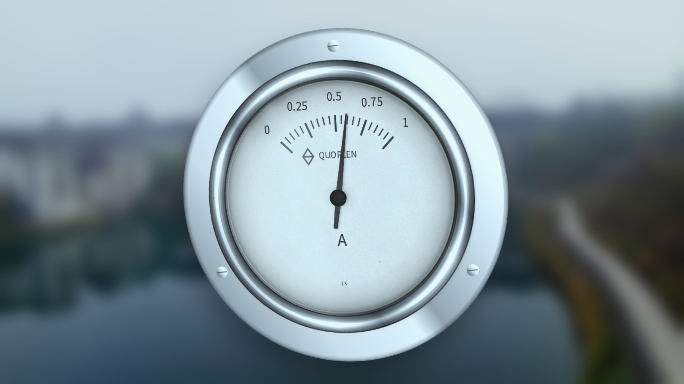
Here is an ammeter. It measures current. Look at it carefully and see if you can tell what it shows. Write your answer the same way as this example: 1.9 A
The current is 0.6 A
